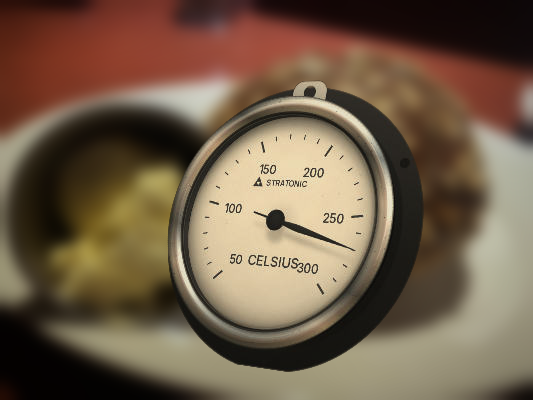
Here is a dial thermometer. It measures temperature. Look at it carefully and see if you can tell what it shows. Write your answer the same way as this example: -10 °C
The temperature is 270 °C
